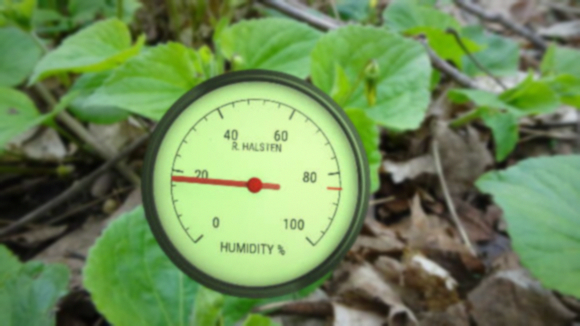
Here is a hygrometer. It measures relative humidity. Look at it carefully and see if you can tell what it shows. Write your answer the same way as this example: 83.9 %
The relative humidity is 18 %
